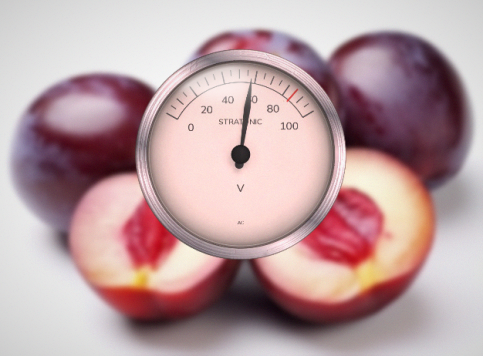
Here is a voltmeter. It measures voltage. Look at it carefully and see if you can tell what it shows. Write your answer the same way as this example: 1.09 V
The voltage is 57.5 V
